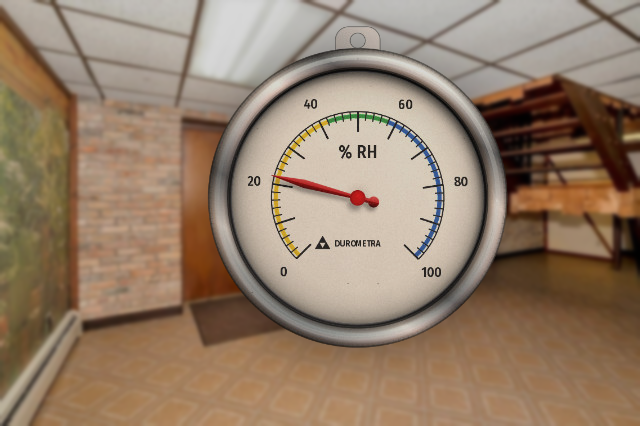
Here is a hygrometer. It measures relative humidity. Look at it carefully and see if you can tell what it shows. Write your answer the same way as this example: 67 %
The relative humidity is 22 %
